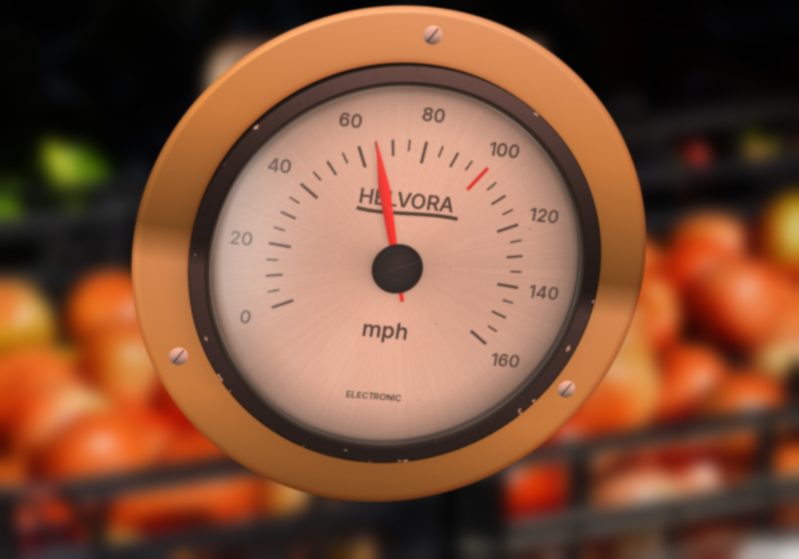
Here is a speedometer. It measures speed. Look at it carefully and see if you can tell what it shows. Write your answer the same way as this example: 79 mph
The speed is 65 mph
